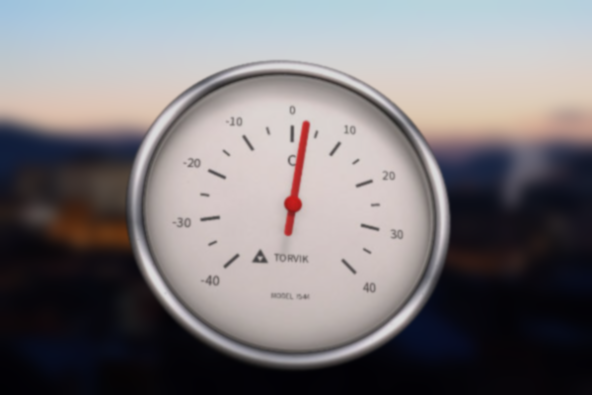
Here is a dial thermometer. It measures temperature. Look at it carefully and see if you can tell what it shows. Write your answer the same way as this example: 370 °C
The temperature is 2.5 °C
